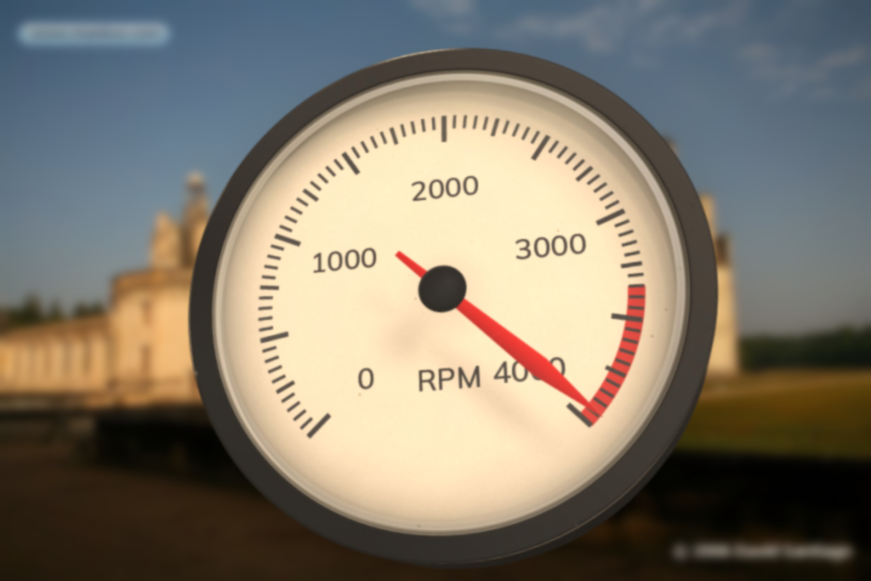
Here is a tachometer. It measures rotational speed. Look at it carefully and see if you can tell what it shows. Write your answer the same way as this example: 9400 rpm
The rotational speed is 3950 rpm
